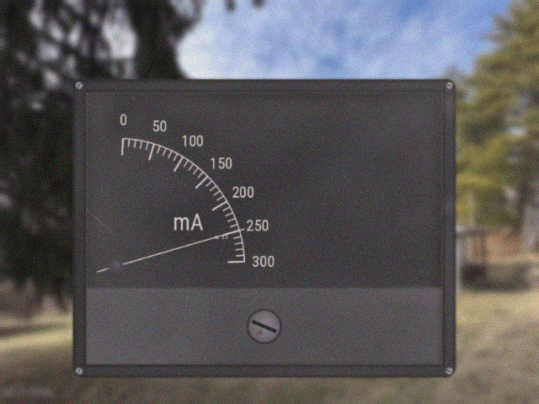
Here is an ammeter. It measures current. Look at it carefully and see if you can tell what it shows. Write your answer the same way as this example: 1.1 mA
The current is 250 mA
